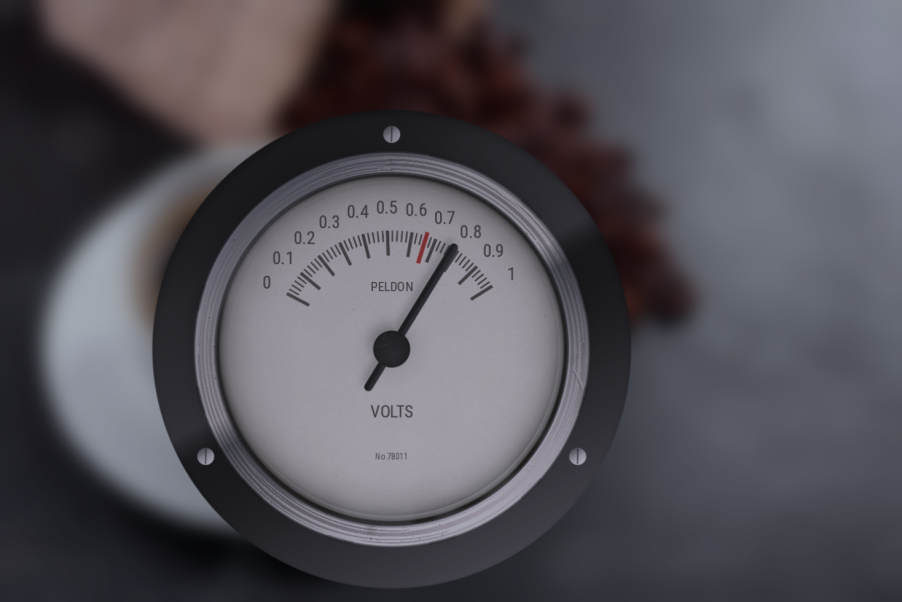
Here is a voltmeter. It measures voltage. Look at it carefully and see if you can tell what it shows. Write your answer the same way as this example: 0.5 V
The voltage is 0.78 V
